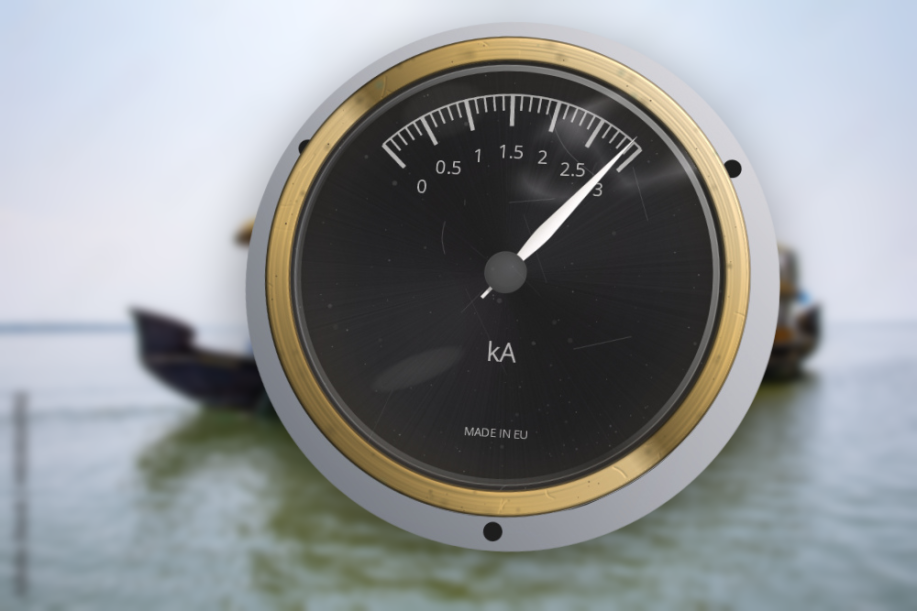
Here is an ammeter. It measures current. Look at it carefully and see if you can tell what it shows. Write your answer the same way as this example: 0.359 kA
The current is 2.9 kA
